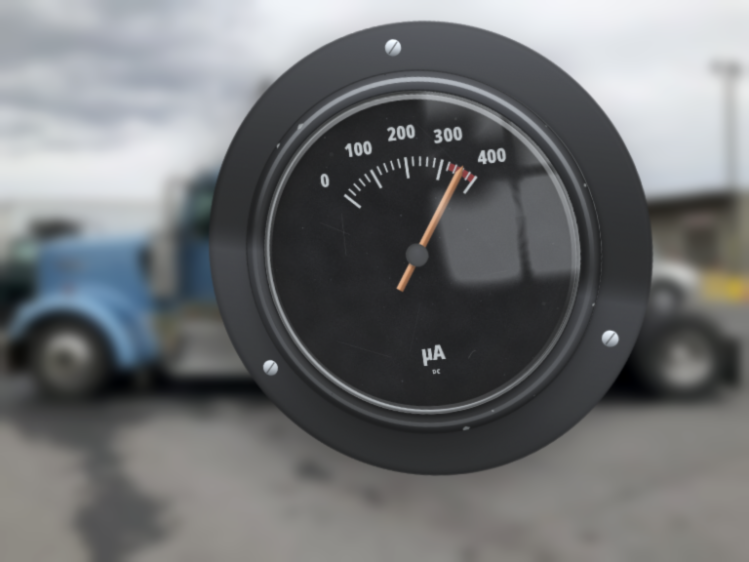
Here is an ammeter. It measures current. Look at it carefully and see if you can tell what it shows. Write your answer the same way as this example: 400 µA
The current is 360 µA
